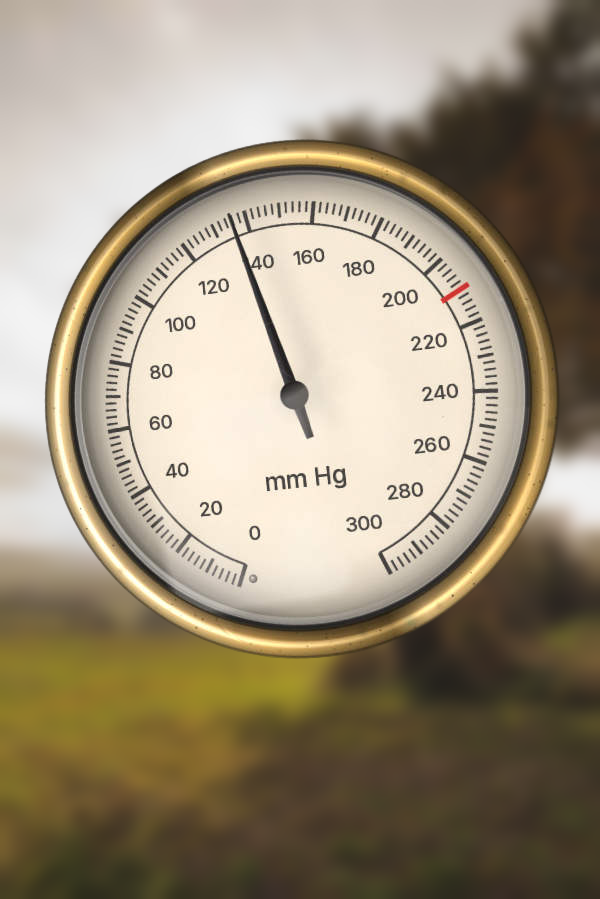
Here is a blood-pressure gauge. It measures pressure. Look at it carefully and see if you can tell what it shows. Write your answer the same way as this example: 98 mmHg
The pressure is 136 mmHg
